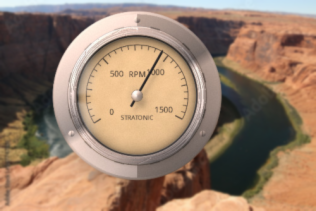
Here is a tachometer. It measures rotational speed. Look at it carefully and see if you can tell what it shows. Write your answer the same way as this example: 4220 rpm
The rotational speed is 950 rpm
